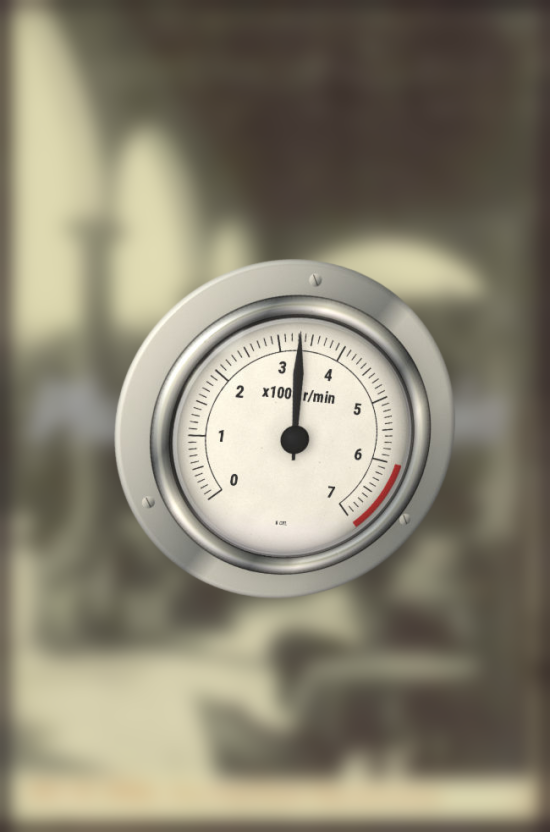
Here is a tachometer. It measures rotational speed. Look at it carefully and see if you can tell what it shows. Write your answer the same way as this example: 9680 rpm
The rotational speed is 3300 rpm
